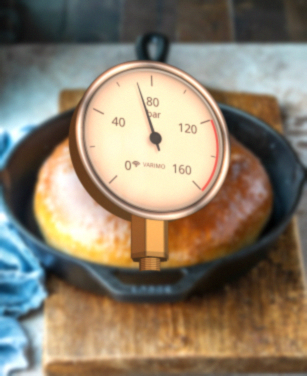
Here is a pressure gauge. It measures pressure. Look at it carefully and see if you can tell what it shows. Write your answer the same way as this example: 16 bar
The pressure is 70 bar
